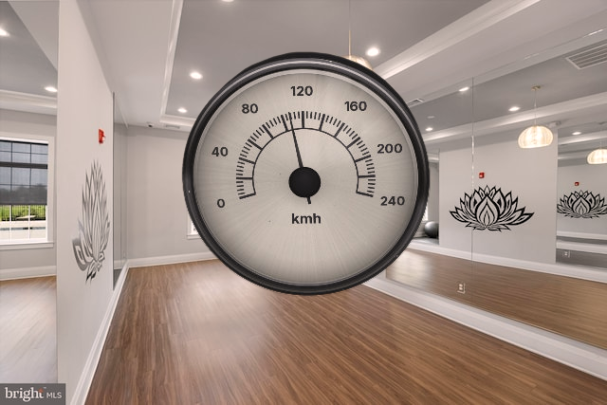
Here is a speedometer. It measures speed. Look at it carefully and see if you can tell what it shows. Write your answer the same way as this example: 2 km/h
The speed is 108 km/h
